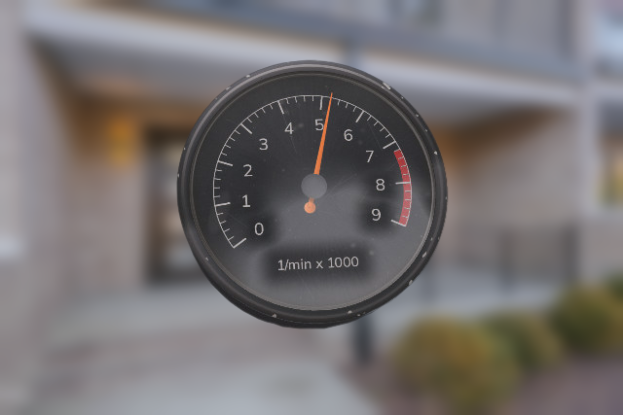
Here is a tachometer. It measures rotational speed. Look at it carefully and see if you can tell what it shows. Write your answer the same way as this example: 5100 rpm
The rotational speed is 5200 rpm
